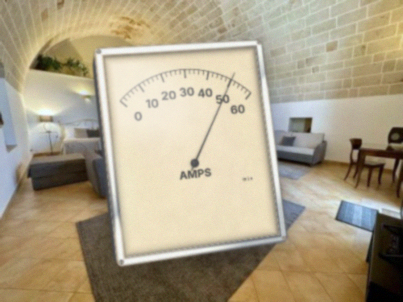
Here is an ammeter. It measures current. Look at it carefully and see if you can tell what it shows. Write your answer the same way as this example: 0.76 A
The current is 50 A
